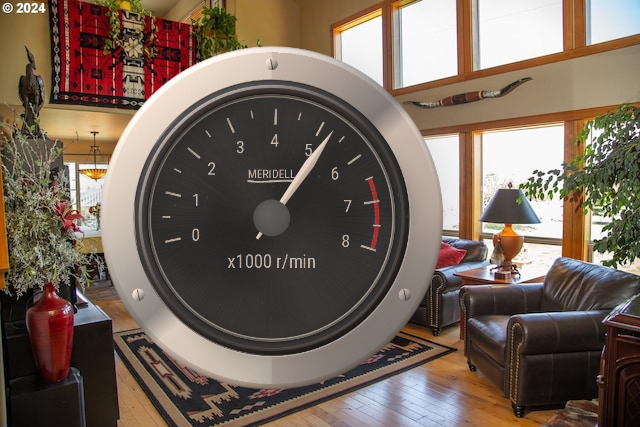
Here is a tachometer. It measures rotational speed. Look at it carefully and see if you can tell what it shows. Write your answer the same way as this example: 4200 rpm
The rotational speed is 5250 rpm
